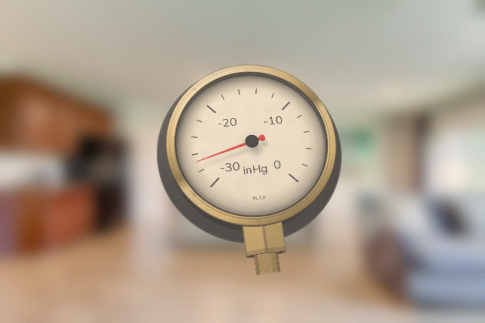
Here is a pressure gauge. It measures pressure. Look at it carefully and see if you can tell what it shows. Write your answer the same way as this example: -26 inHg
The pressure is -27 inHg
